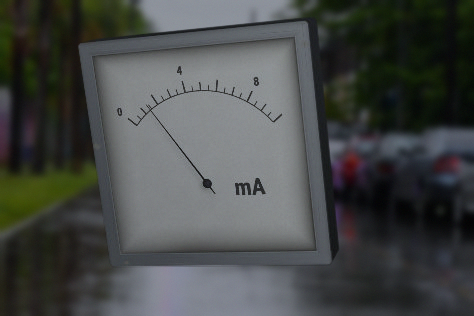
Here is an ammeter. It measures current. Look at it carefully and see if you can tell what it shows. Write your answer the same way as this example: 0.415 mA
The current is 1.5 mA
